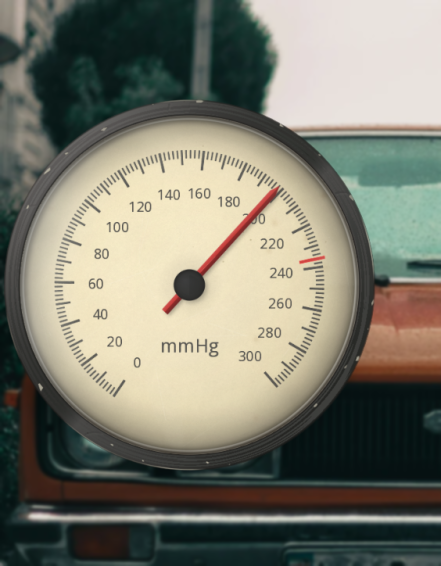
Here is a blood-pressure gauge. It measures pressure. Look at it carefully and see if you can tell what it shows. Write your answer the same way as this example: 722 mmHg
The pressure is 198 mmHg
